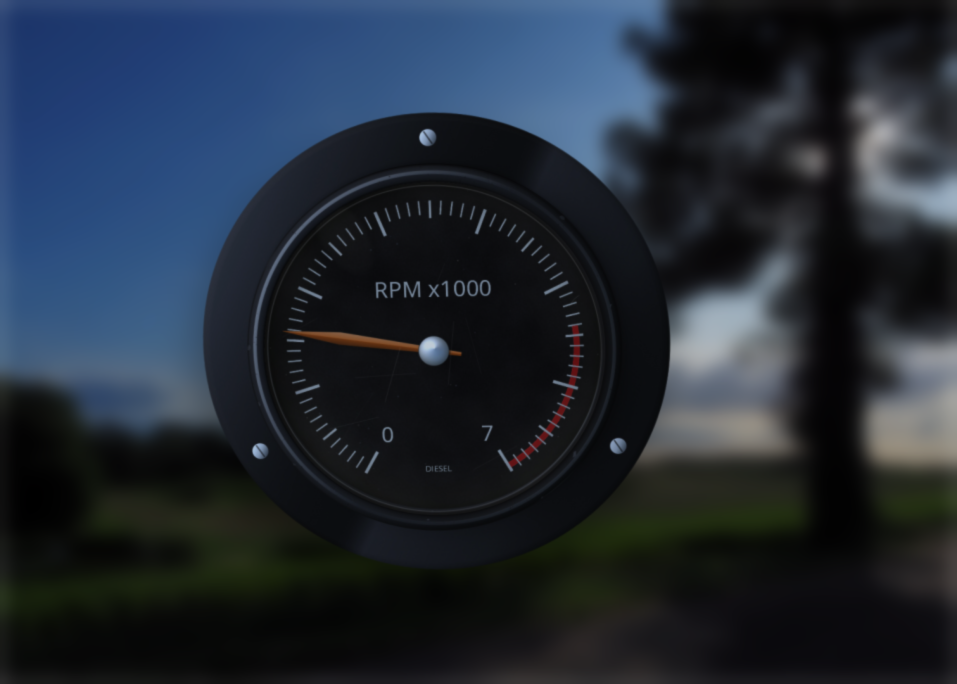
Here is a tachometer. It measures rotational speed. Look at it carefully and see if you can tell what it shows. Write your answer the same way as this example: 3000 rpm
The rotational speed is 1600 rpm
